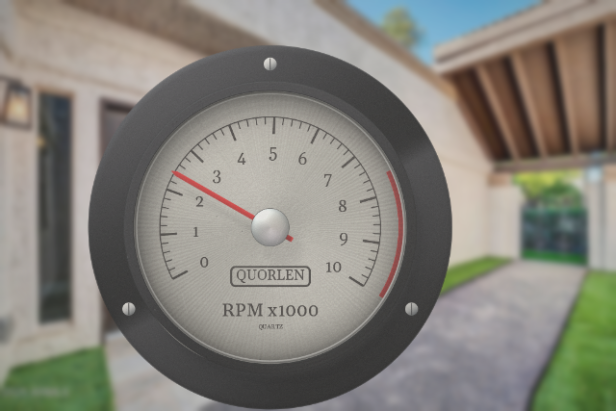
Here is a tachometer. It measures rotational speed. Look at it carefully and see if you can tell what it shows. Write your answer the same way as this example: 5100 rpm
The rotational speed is 2400 rpm
